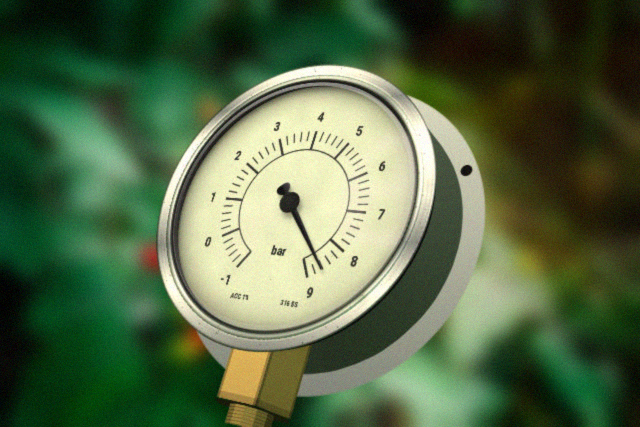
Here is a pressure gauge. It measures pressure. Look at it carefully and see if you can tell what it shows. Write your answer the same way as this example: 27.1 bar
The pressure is 8.6 bar
